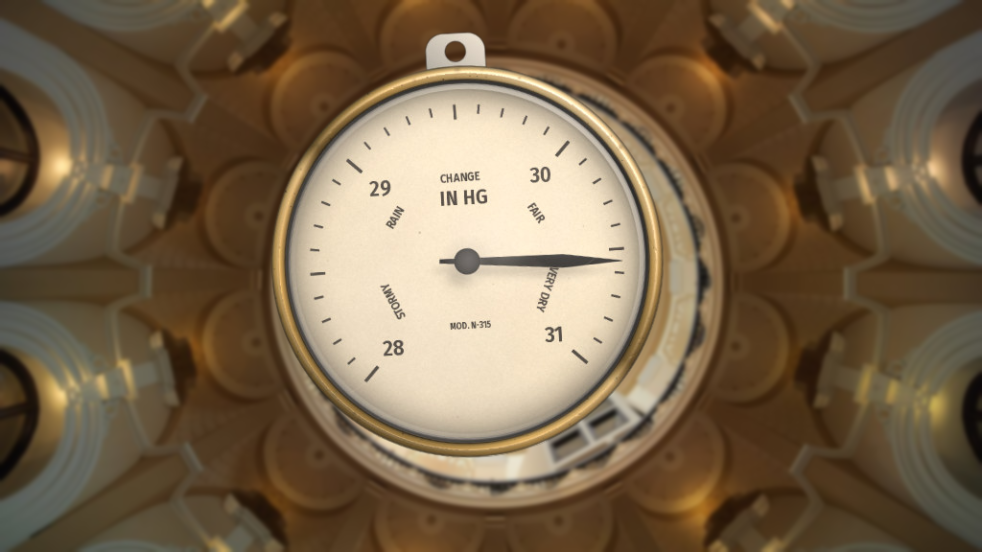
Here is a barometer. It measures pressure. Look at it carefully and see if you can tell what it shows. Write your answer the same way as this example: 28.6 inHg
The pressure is 30.55 inHg
